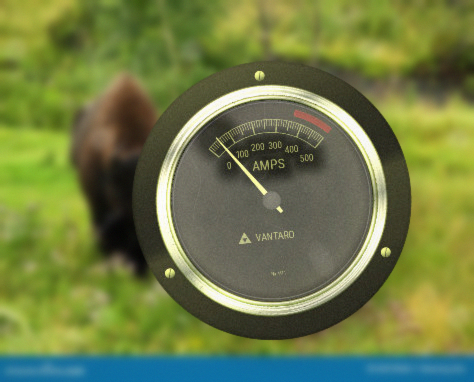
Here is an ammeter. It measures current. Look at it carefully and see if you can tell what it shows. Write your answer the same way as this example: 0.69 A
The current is 50 A
